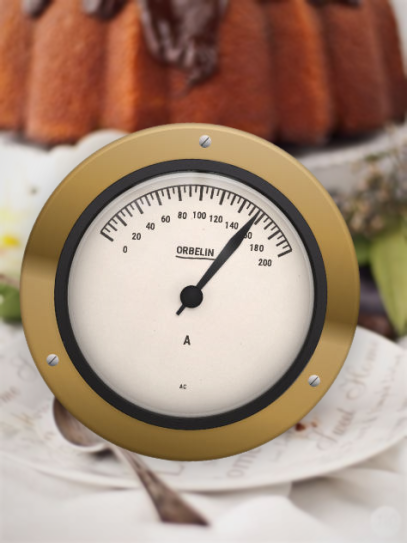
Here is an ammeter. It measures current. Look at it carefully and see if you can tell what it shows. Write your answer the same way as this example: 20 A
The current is 155 A
